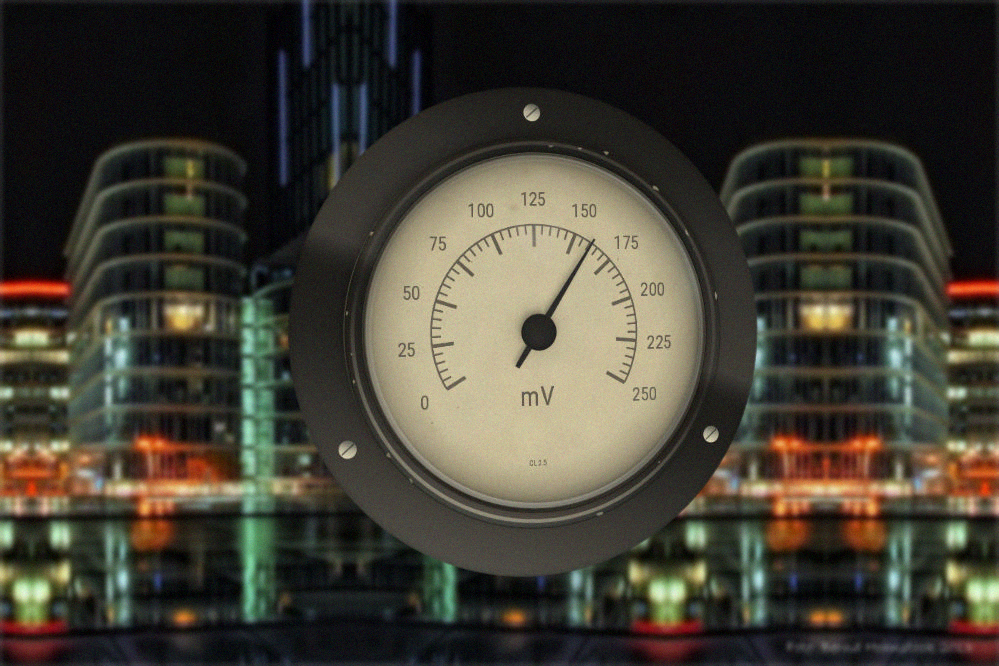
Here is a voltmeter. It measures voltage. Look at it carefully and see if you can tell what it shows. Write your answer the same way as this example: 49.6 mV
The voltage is 160 mV
